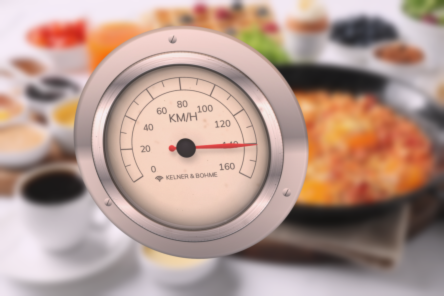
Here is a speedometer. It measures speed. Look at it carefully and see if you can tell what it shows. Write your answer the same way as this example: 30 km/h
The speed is 140 km/h
